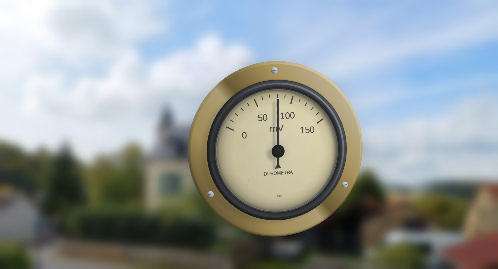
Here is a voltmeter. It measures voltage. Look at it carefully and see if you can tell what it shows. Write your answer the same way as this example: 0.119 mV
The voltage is 80 mV
